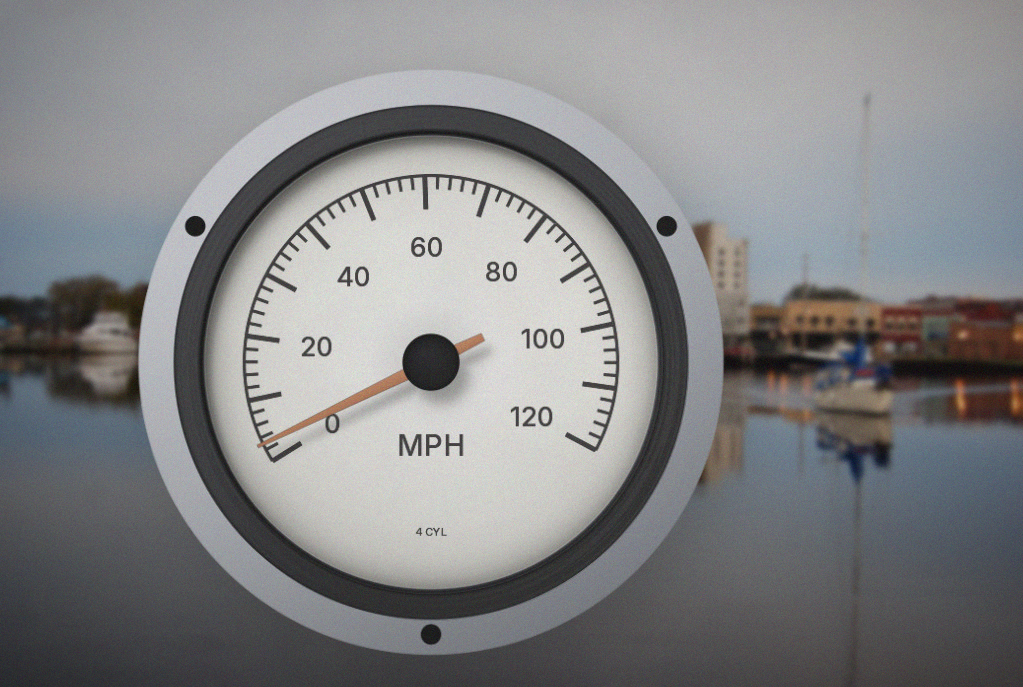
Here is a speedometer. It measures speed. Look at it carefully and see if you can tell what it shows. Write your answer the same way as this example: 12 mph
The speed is 3 mph
